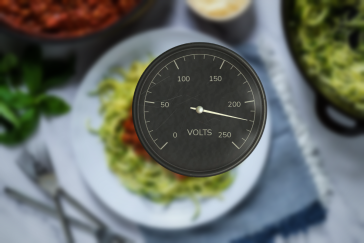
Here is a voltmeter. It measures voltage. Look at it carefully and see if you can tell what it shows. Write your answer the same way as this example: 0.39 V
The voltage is 220 V
